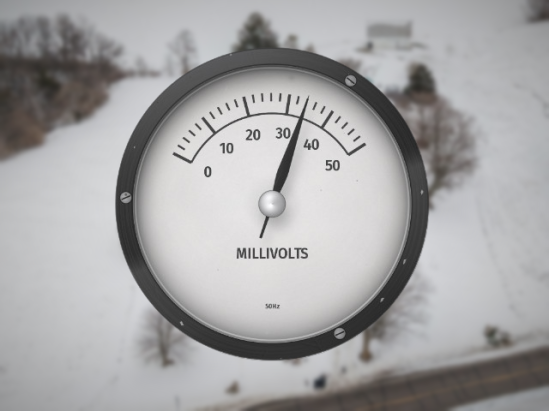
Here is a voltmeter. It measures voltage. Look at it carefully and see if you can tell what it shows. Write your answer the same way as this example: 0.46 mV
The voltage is 34 mV
